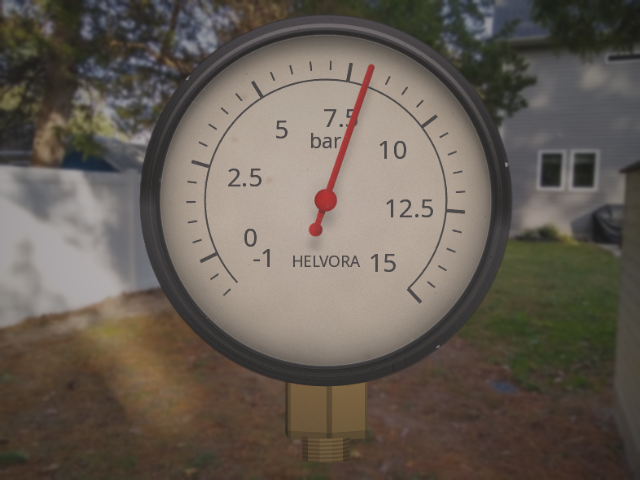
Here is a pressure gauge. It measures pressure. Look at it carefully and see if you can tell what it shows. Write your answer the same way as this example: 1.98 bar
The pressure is 8 bar
